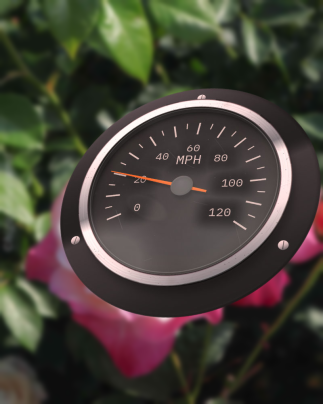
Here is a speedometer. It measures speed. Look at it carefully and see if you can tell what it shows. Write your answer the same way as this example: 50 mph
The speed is 20 mph
